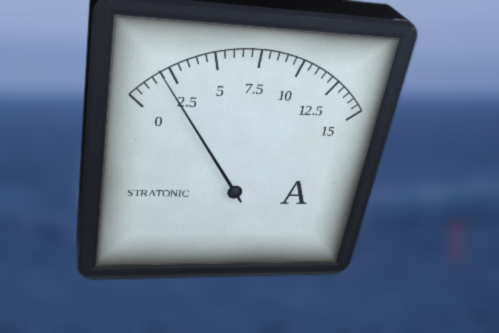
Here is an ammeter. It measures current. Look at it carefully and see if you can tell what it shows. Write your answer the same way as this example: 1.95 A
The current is 2 A
